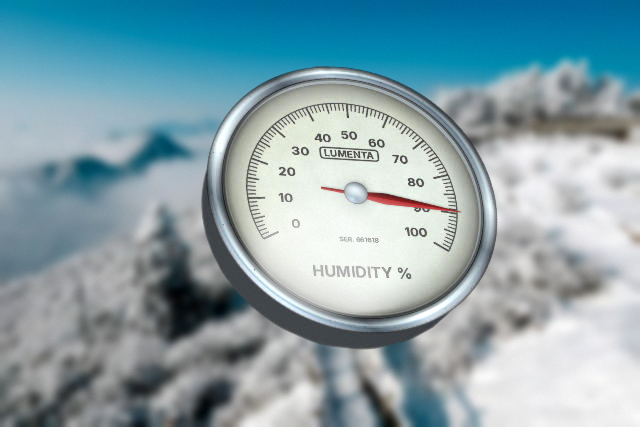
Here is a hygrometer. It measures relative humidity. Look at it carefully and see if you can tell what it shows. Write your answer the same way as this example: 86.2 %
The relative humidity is 90 %
